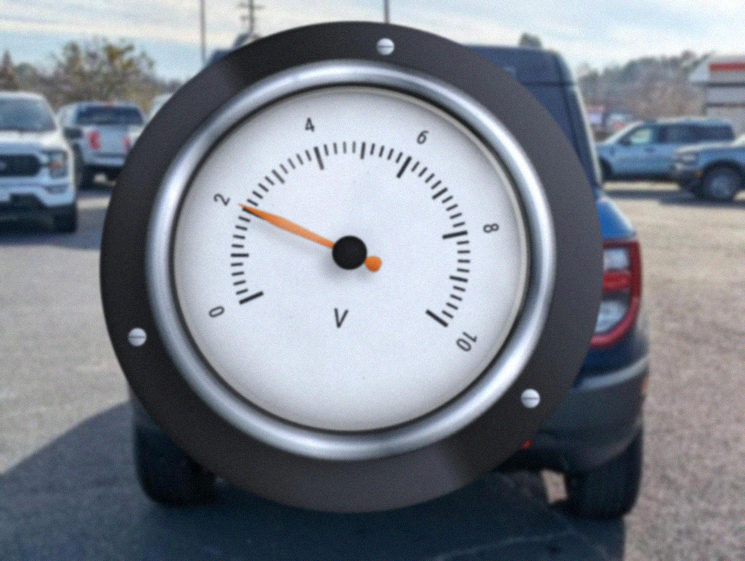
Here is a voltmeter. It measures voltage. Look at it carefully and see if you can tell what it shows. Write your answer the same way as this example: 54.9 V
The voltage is 2 V
